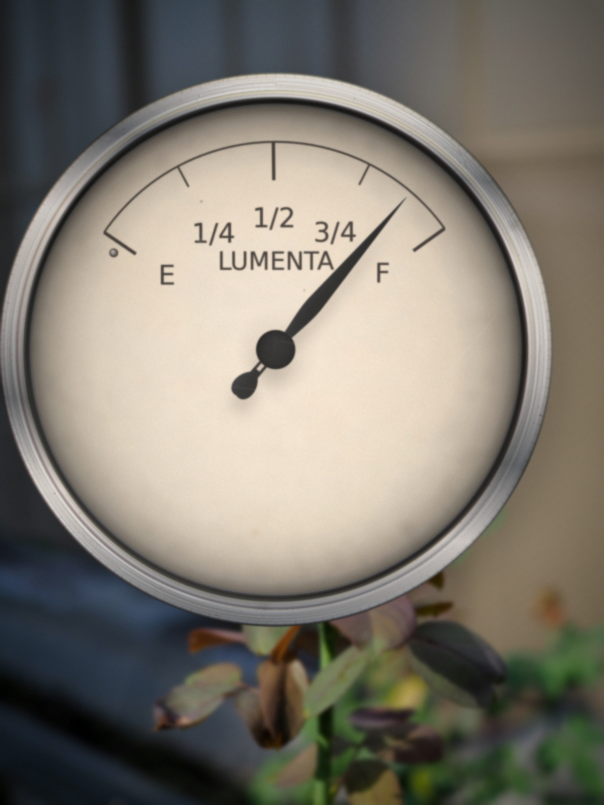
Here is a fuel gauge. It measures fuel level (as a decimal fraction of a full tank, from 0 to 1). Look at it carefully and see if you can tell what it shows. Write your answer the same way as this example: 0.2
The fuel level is 0.875
